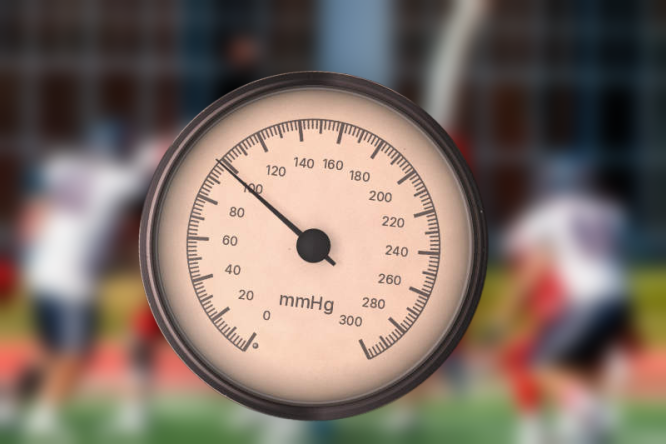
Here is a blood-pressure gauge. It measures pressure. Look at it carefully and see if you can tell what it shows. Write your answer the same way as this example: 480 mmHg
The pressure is 98 mmHg
